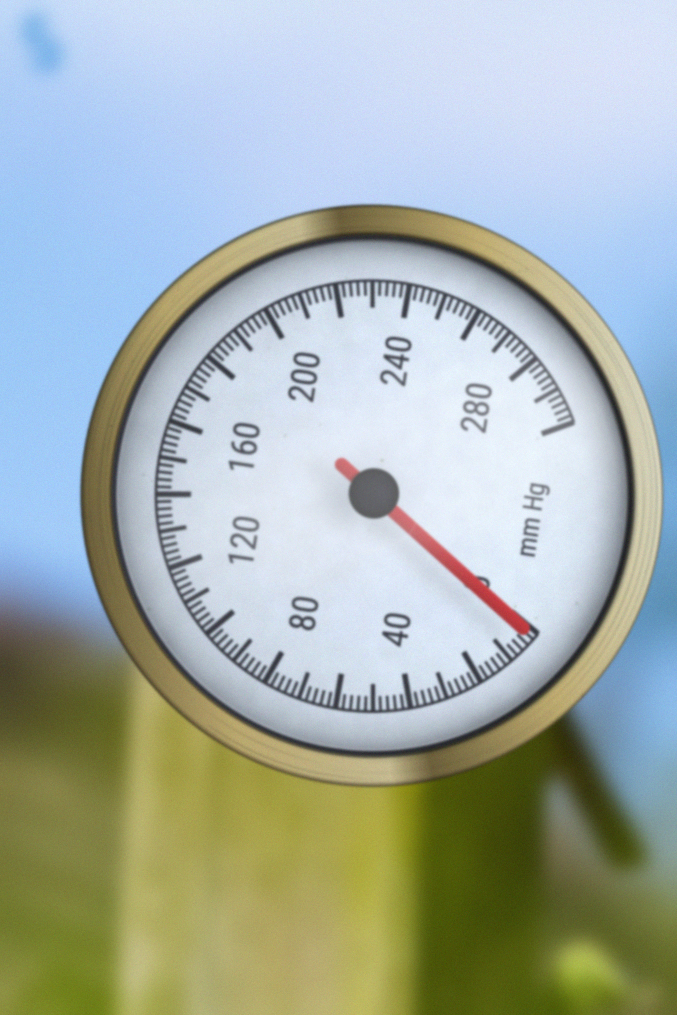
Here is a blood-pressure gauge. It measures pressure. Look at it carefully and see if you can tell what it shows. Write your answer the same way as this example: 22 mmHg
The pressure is 2 mmHg
